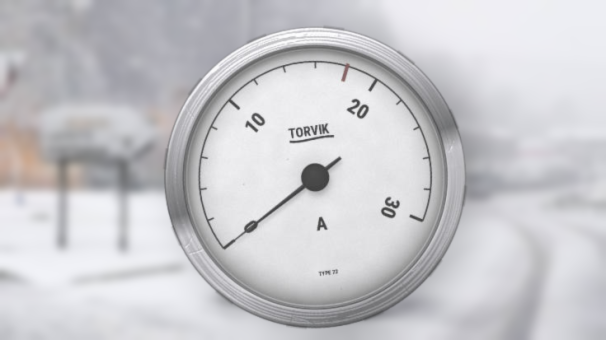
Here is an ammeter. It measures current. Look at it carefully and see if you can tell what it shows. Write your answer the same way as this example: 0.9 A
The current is 0 A
